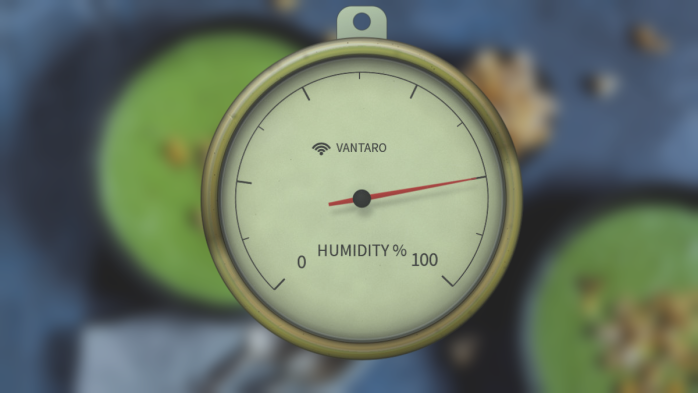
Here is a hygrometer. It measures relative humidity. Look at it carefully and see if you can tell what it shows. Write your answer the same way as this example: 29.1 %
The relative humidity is 80 %
